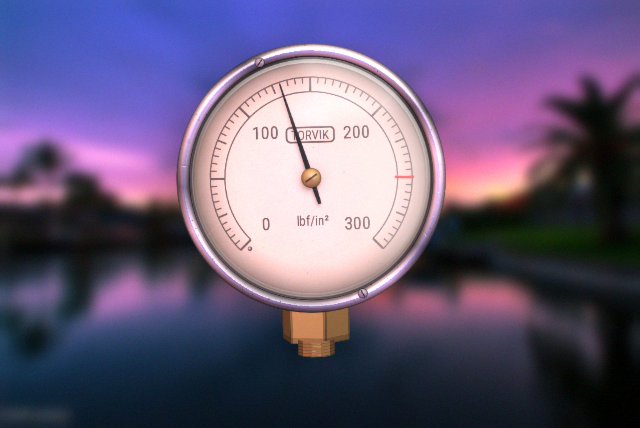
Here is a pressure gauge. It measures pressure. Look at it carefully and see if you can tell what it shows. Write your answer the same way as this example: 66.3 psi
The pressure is 130 psi
